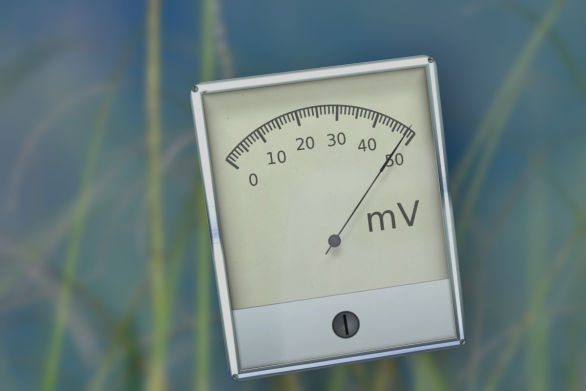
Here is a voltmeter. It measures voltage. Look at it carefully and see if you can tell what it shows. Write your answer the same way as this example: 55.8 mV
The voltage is 48 mV
